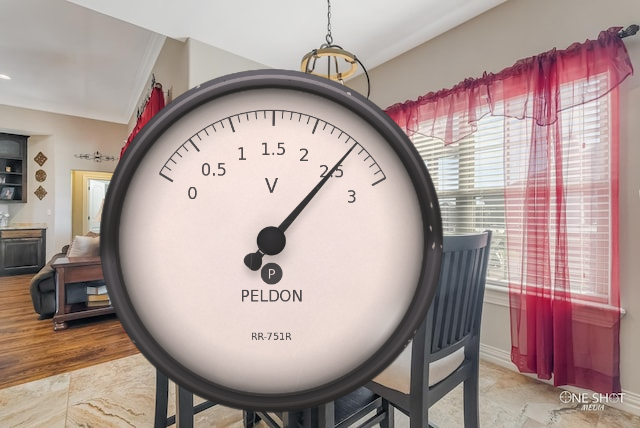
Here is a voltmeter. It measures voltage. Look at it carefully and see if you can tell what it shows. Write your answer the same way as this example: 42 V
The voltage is 2.5 V
